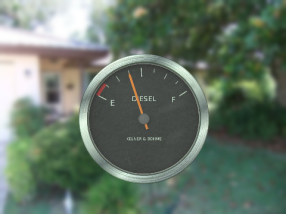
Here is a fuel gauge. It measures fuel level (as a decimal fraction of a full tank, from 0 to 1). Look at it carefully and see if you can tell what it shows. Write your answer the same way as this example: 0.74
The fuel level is 0.375
